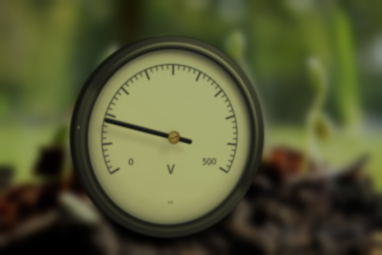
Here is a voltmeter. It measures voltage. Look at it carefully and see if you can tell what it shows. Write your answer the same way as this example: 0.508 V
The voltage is 90 V
